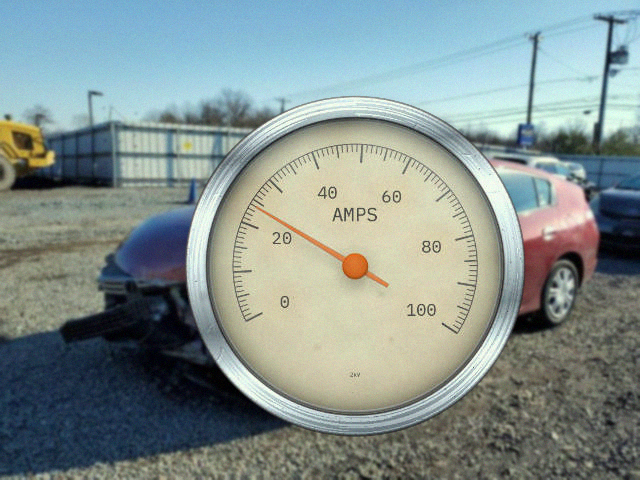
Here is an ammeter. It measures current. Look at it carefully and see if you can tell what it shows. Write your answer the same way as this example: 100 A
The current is 24 A
